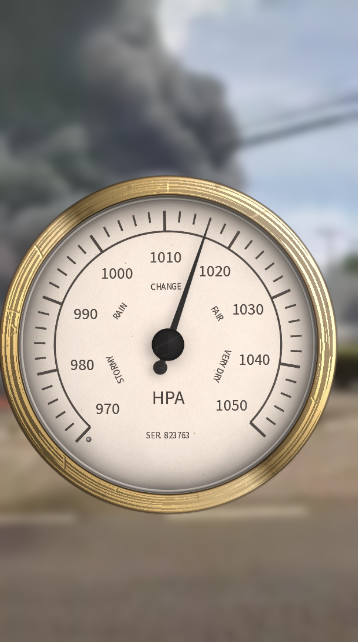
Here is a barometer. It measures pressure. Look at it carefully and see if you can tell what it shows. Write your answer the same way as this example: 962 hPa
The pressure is 1016 hPa
